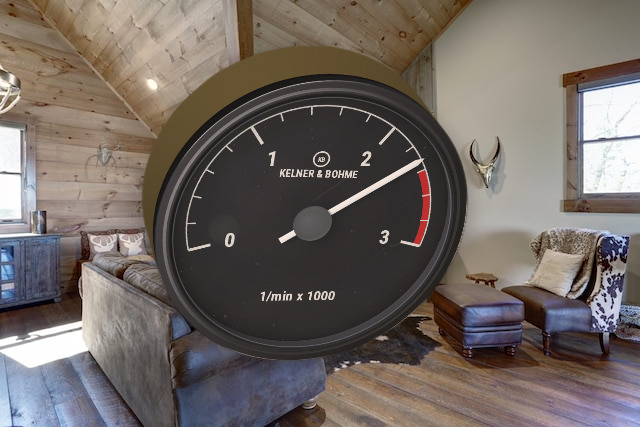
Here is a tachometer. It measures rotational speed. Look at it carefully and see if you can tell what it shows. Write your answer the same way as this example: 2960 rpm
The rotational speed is 2300 rpm
